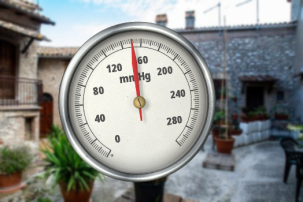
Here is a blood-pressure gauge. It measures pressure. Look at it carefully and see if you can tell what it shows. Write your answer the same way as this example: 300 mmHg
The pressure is 150 mmHg
